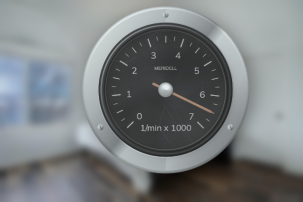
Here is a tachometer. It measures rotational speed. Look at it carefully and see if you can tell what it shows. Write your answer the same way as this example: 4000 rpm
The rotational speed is 6500 rpm
